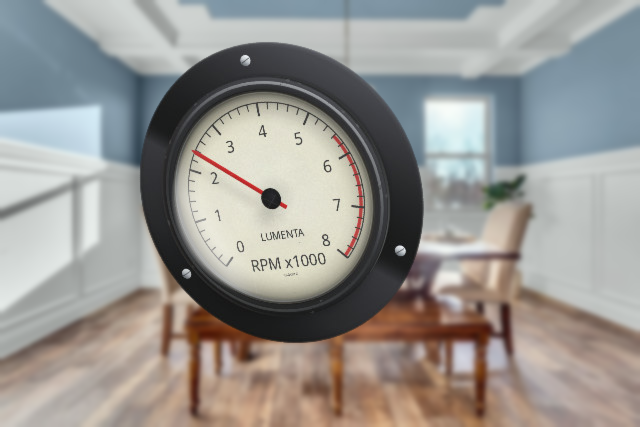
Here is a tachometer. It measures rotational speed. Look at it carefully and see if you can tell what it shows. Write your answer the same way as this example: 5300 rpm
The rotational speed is 2400 rpm
